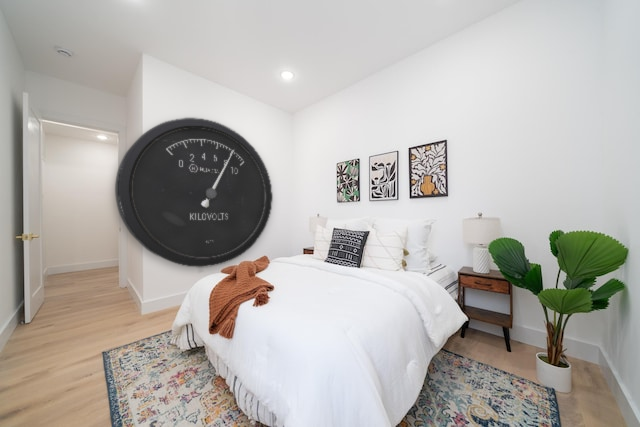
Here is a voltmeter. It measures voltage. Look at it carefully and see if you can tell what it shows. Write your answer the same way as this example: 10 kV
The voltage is 8 kV
